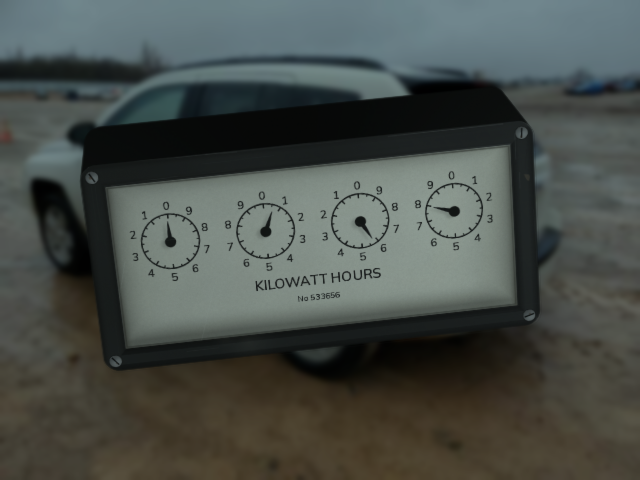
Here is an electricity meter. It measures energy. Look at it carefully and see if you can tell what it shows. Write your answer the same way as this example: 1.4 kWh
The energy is 58 kWh
